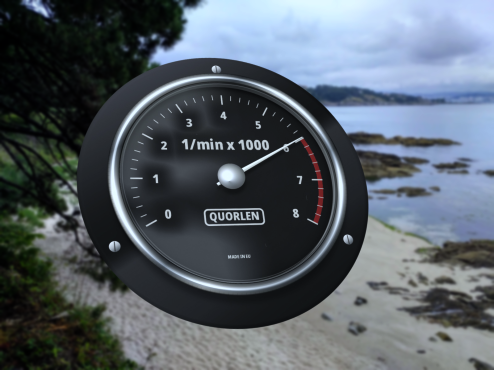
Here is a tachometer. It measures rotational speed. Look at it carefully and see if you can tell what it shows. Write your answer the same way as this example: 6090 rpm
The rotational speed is 6000 rpm
